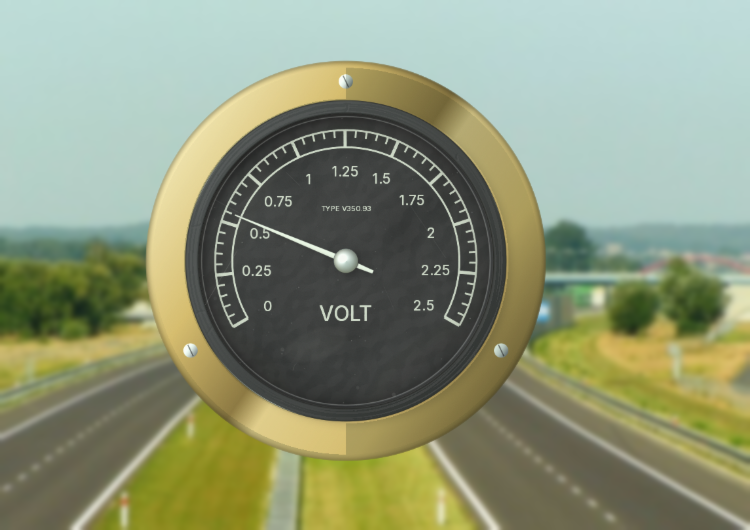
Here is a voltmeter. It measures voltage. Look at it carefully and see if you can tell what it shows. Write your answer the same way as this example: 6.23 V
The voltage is 0.55 V
